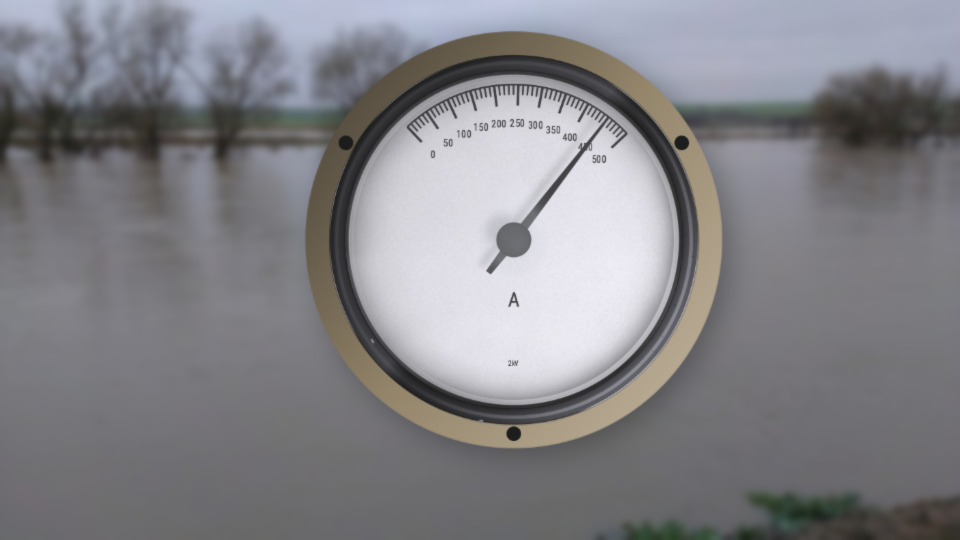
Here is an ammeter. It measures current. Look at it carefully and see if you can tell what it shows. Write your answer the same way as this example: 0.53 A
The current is 450 A
